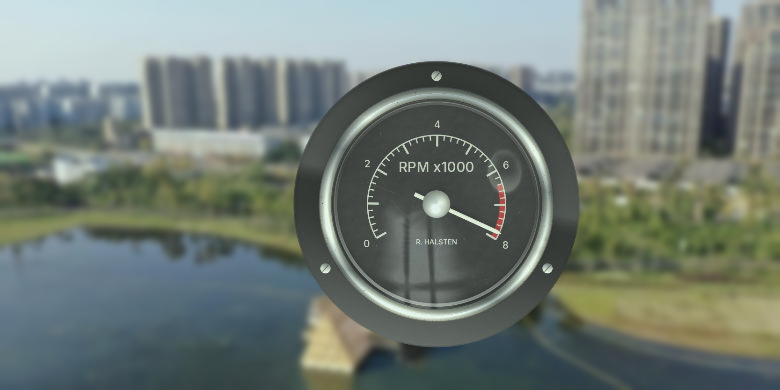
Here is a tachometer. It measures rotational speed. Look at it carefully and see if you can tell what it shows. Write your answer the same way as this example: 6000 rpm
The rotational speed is 7800 rpm
